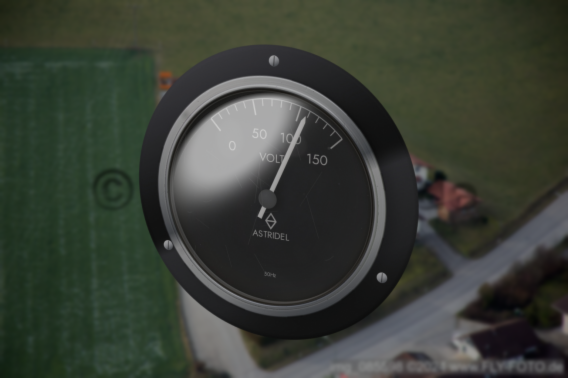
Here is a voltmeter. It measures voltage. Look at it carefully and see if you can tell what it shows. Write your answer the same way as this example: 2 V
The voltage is 110 V
